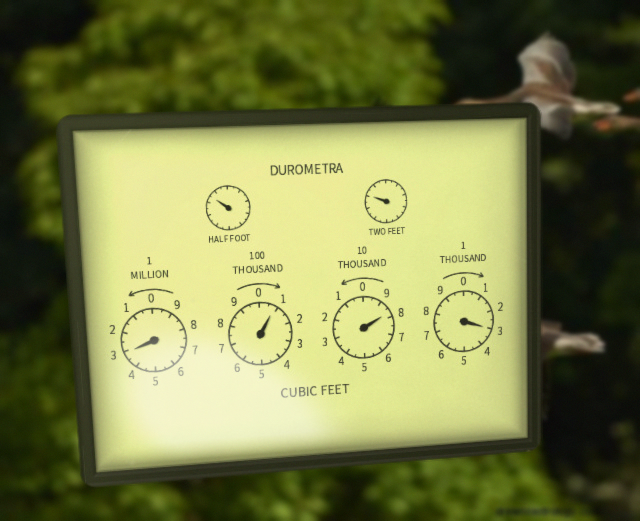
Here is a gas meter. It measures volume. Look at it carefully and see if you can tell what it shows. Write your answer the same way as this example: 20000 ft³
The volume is 308300 ft³
